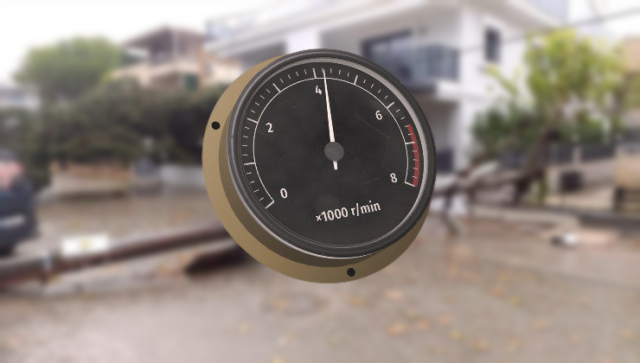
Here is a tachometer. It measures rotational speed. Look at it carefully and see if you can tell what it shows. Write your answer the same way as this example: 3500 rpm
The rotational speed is 4200 rpm
